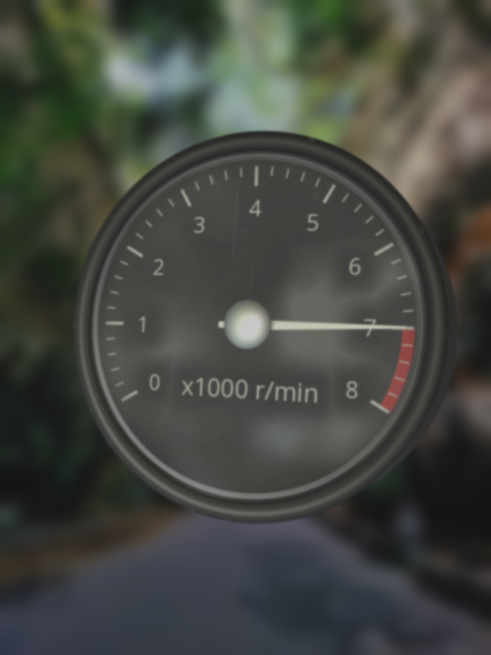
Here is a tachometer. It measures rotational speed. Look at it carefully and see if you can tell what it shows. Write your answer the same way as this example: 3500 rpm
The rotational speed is 7000 rpm
